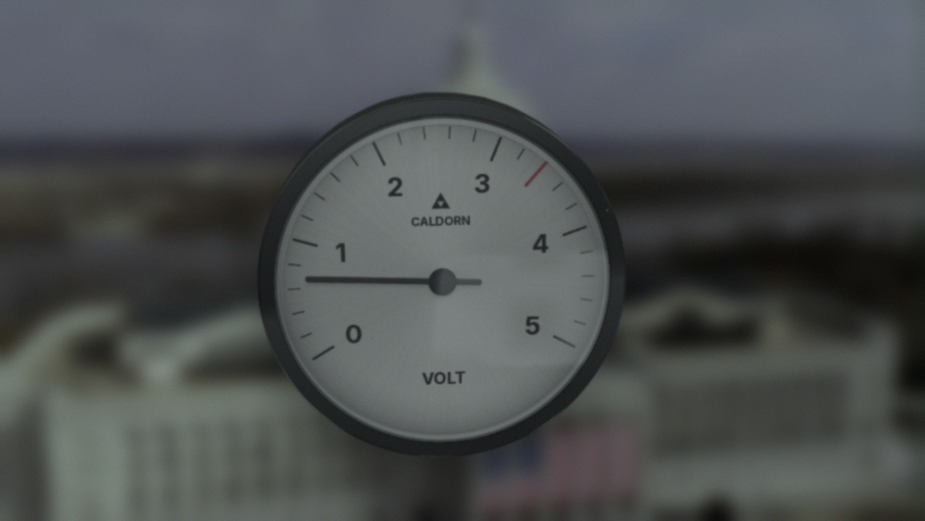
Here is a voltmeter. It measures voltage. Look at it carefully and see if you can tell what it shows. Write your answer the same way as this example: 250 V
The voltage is 0.7 V
